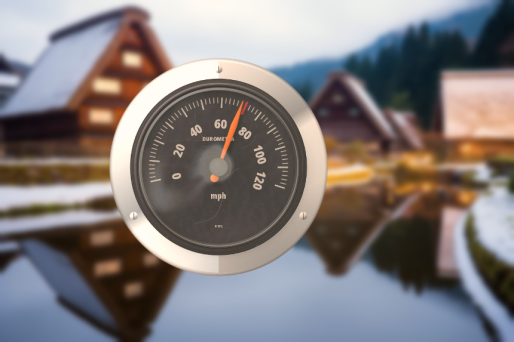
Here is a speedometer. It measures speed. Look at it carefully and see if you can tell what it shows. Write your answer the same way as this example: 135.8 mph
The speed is 70 mph
